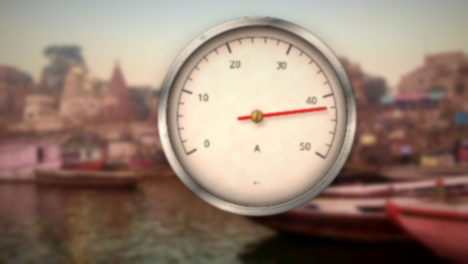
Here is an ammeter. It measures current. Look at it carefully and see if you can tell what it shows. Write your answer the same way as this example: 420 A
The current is 42 A
